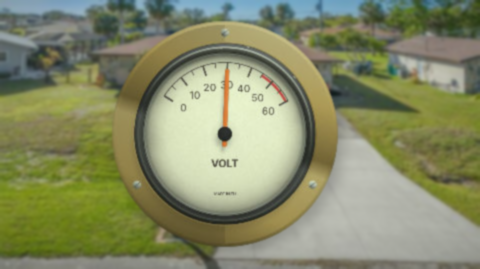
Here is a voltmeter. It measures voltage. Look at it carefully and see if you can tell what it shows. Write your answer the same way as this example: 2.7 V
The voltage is 30 V
